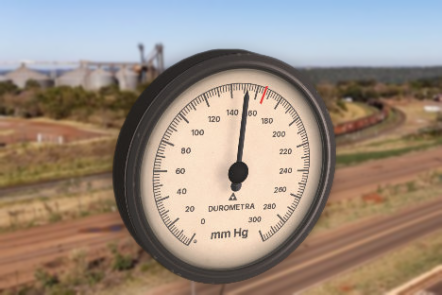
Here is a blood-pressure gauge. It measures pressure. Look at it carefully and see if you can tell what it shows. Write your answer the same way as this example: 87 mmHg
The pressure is 150 mmHg
